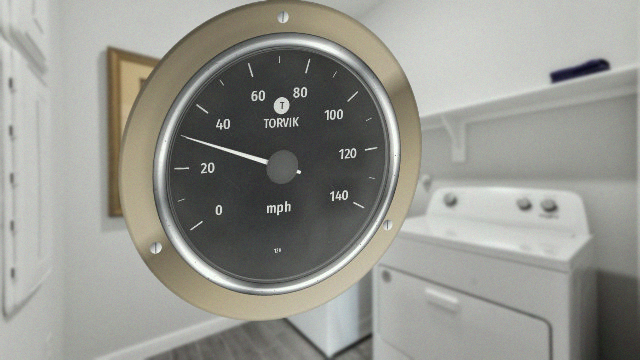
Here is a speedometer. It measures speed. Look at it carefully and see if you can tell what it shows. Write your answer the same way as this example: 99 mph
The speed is 30 mph
